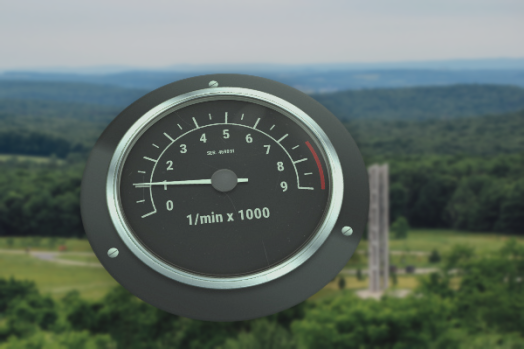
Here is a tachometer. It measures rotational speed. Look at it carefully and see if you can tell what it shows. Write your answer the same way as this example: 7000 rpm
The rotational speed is 1000 rpm
